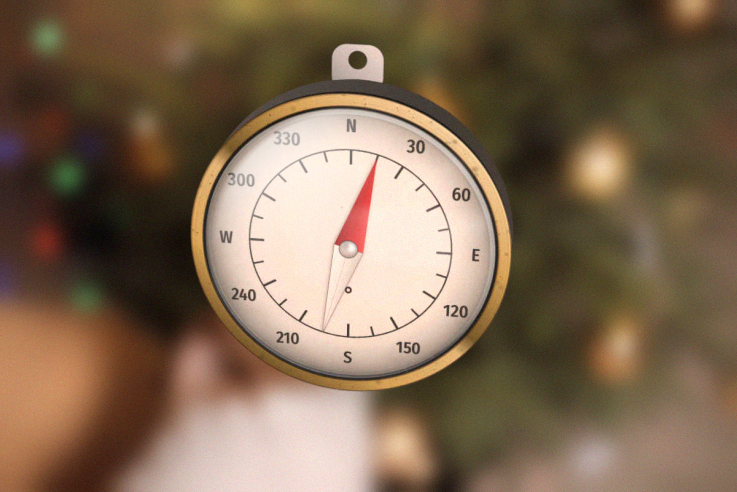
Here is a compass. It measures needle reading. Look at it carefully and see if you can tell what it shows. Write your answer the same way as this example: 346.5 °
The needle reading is 15 °
